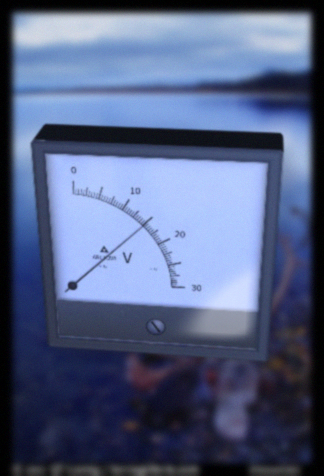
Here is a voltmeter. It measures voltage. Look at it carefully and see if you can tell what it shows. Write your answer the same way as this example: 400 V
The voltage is 15 V
